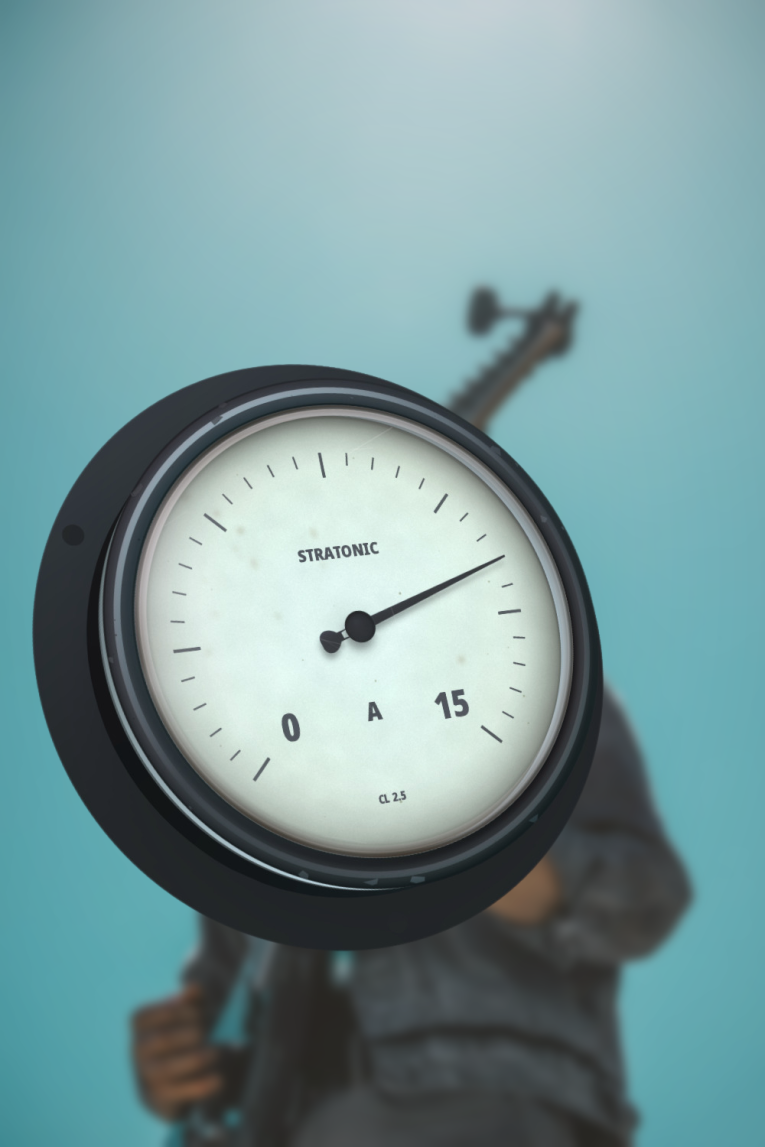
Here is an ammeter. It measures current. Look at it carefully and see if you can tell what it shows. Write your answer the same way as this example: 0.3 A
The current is 11.5 A
